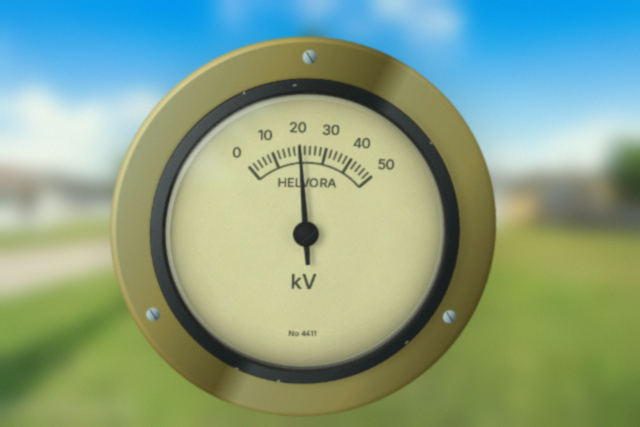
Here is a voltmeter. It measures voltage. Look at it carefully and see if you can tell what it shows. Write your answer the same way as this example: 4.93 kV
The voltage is 20 kV
